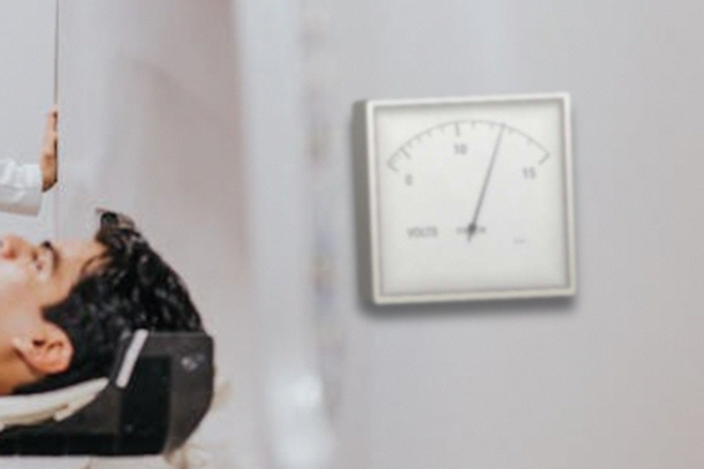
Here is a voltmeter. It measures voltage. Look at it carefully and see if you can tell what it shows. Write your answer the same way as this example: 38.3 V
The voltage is 12.5 V
